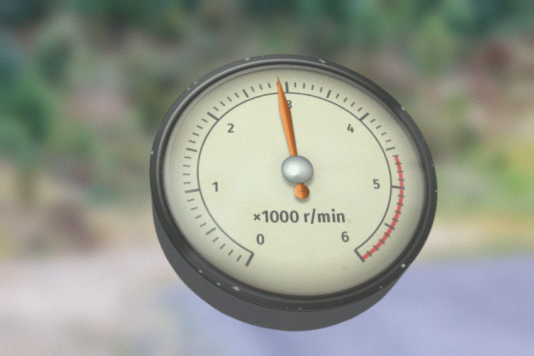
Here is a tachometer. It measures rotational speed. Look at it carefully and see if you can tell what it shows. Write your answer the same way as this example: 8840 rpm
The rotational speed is 2900 rpm
